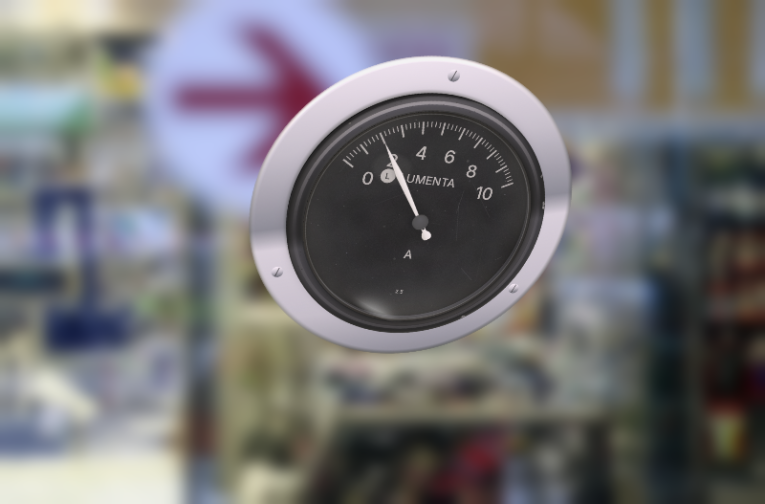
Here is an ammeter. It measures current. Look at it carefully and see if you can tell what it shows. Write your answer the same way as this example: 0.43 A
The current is 2 A
